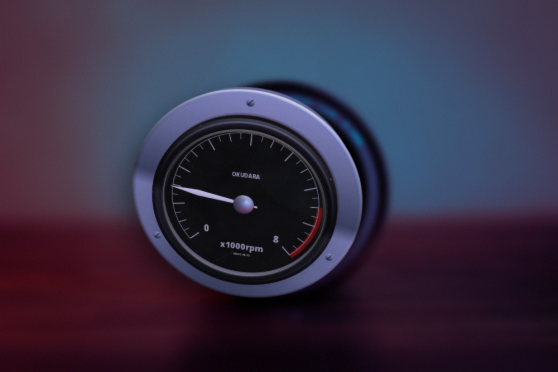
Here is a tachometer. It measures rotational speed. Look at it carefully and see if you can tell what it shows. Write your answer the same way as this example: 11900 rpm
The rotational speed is 1500 rpm
